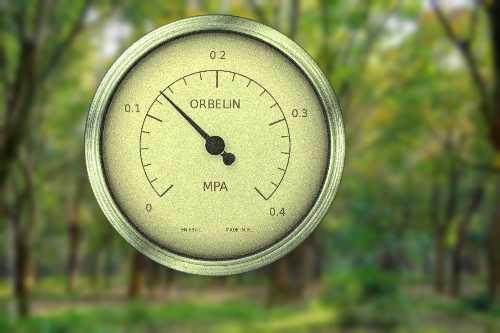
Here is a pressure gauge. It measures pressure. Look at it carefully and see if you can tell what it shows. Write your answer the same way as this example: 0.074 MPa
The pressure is 0.13 MPa
